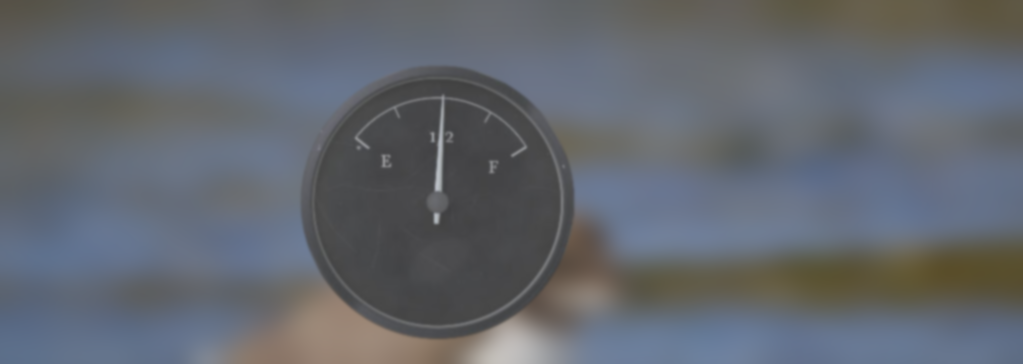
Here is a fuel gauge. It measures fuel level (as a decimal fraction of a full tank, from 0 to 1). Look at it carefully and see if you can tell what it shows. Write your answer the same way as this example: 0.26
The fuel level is 0.5
